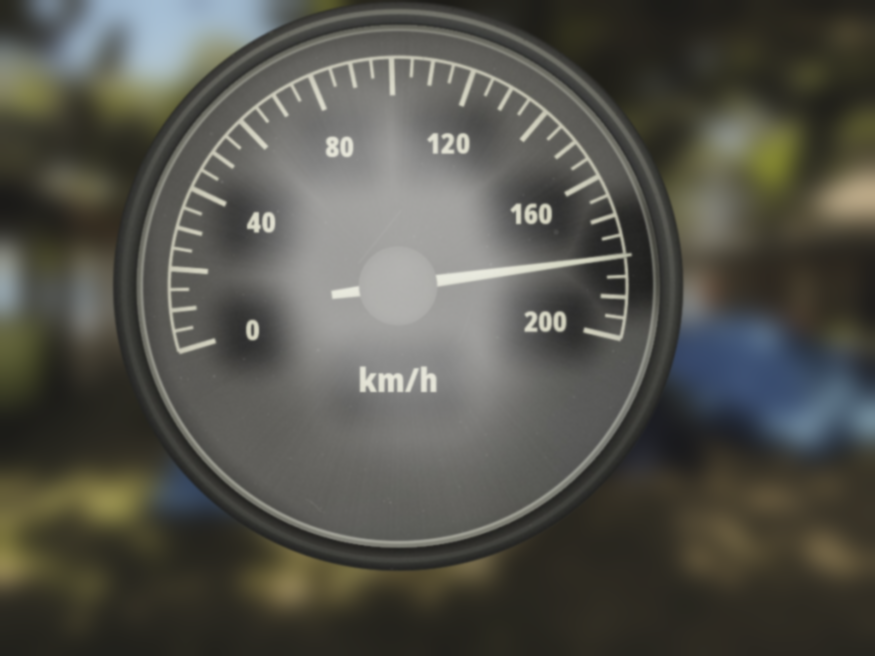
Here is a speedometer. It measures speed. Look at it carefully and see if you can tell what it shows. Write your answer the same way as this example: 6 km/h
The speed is 180 km/h
